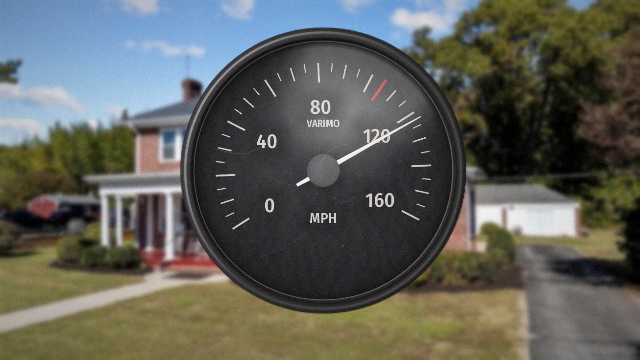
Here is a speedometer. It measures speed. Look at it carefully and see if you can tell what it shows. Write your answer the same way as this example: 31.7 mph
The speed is 122.5 mph
